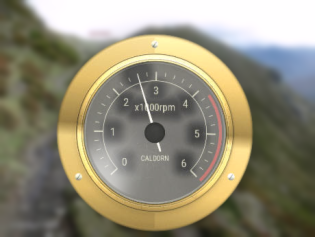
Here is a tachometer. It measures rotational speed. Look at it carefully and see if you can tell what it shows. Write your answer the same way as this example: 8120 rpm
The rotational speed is 2600 rpm
